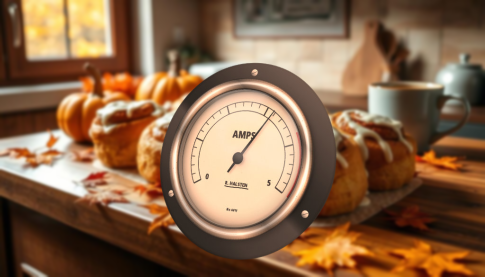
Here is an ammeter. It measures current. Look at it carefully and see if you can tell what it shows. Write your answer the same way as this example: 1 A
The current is 3.2 A
